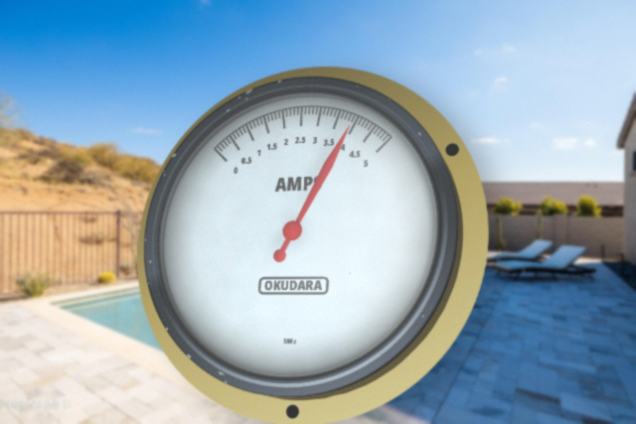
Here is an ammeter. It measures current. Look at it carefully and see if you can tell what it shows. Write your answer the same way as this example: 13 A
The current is 4 A
